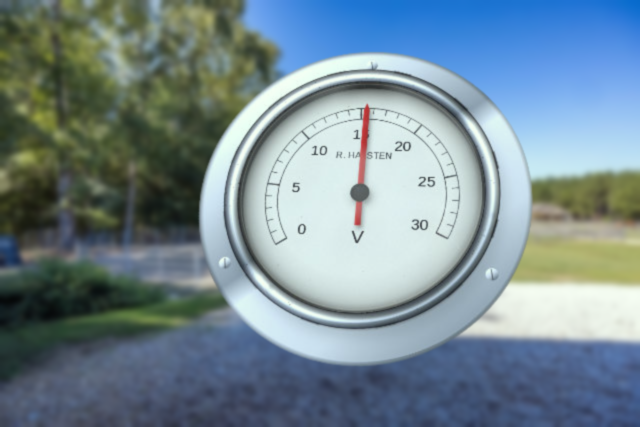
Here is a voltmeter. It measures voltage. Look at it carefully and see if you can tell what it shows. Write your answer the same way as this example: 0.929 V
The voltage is 15.5 V
